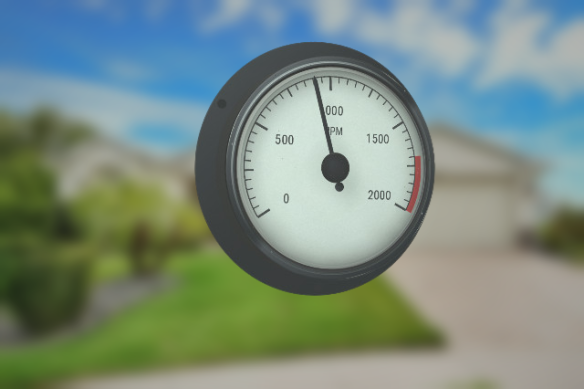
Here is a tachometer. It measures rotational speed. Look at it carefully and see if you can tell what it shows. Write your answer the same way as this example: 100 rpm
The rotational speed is 900 rpm
